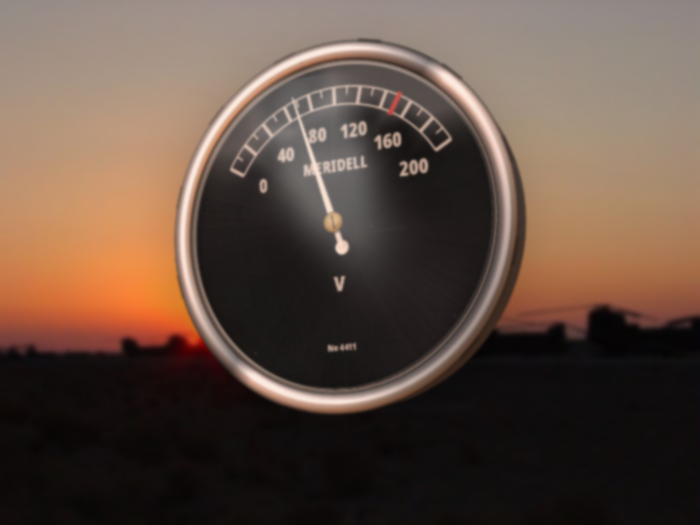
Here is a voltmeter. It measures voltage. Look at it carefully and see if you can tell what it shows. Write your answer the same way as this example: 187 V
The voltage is 70 V
